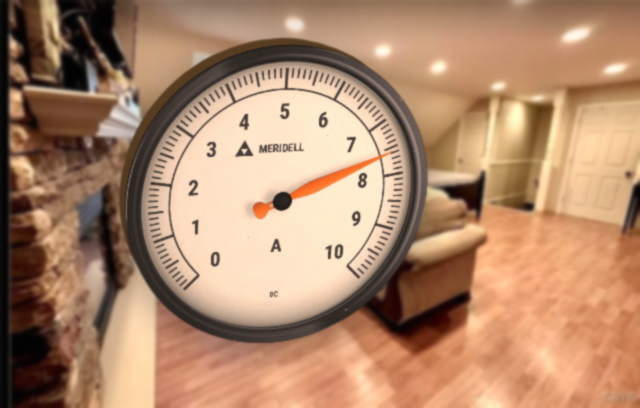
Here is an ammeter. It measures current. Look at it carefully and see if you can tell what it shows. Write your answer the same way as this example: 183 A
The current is 7.5 A
